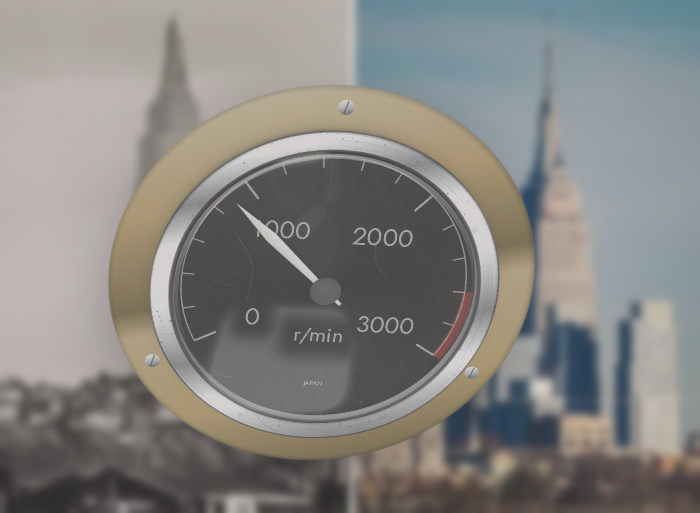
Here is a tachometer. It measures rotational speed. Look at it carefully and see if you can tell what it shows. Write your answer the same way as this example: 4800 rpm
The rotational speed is 900 rpm
